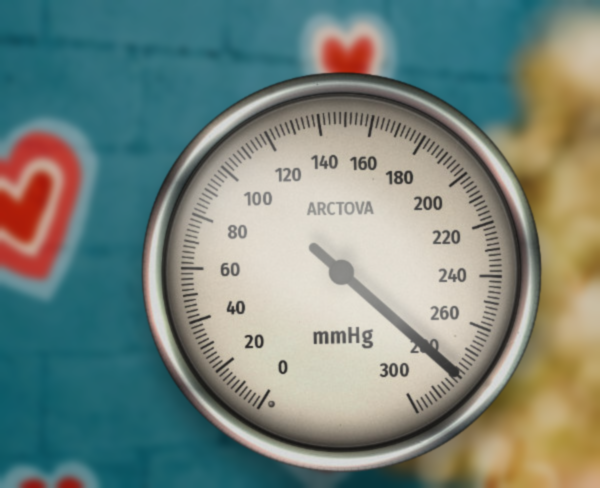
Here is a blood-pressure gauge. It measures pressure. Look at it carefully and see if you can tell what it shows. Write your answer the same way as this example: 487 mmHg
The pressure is 280 mmHg
